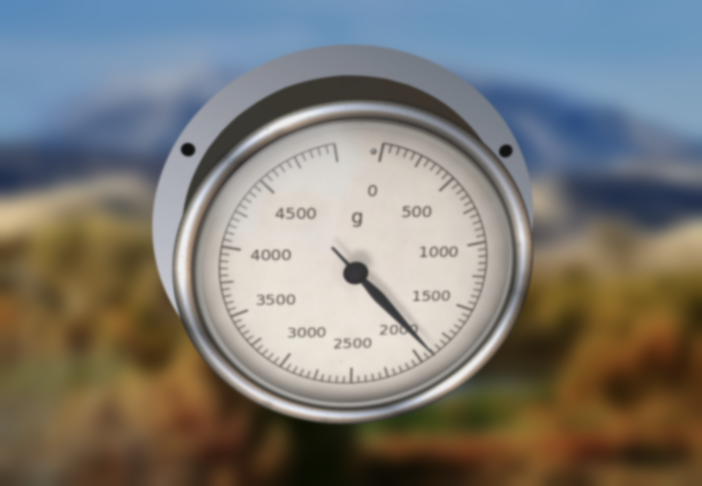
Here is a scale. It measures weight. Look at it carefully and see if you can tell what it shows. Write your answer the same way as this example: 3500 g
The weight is 1900 g
